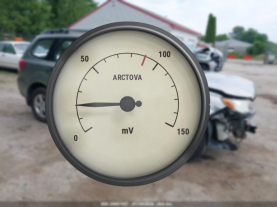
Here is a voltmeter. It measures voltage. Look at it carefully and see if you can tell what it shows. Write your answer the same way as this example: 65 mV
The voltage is 20 mV
